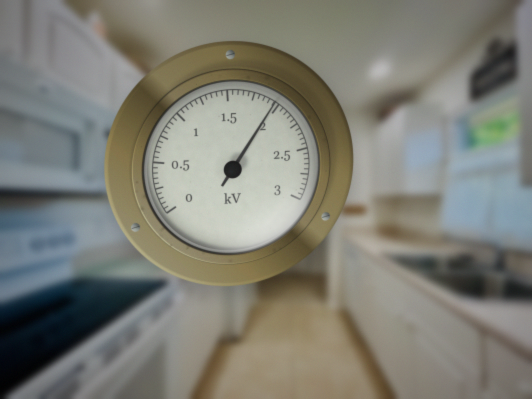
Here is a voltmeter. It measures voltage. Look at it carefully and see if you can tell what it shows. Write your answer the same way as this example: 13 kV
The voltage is 1.95 kV
